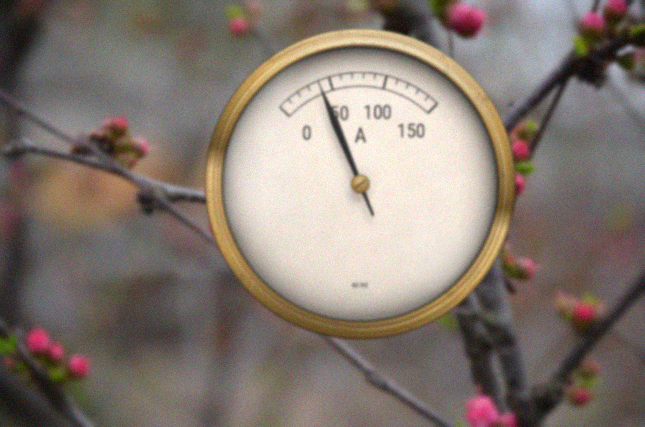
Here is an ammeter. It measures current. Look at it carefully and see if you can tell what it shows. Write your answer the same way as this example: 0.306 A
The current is 40 A
